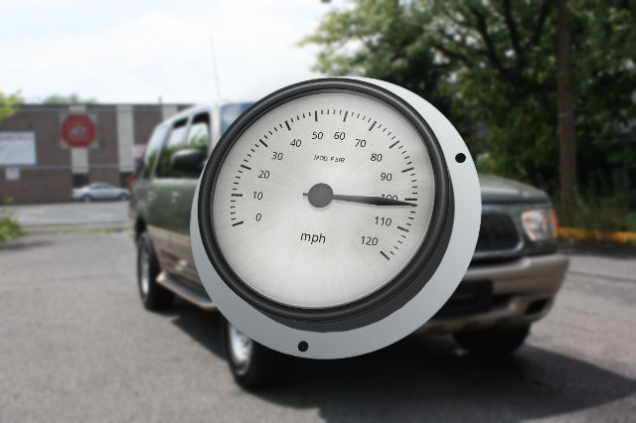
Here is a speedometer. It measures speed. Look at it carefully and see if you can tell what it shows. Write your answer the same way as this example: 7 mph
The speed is 102 mph
